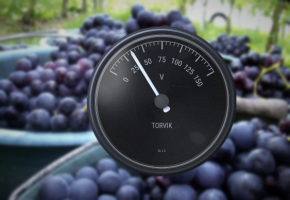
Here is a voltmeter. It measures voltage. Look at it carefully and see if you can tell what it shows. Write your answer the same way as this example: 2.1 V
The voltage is 35 V
